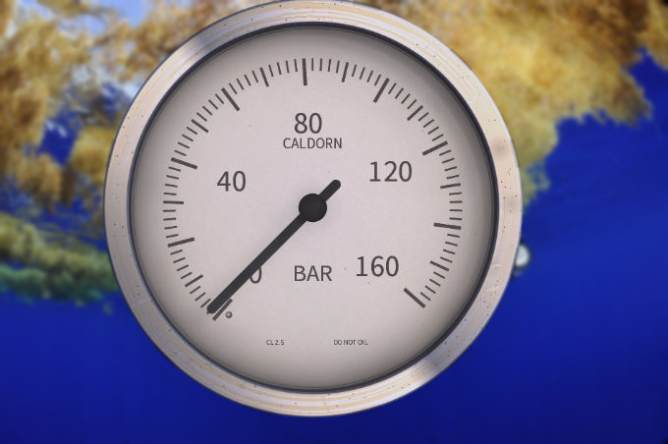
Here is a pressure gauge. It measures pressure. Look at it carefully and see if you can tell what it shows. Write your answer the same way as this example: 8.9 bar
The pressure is 2 bar
